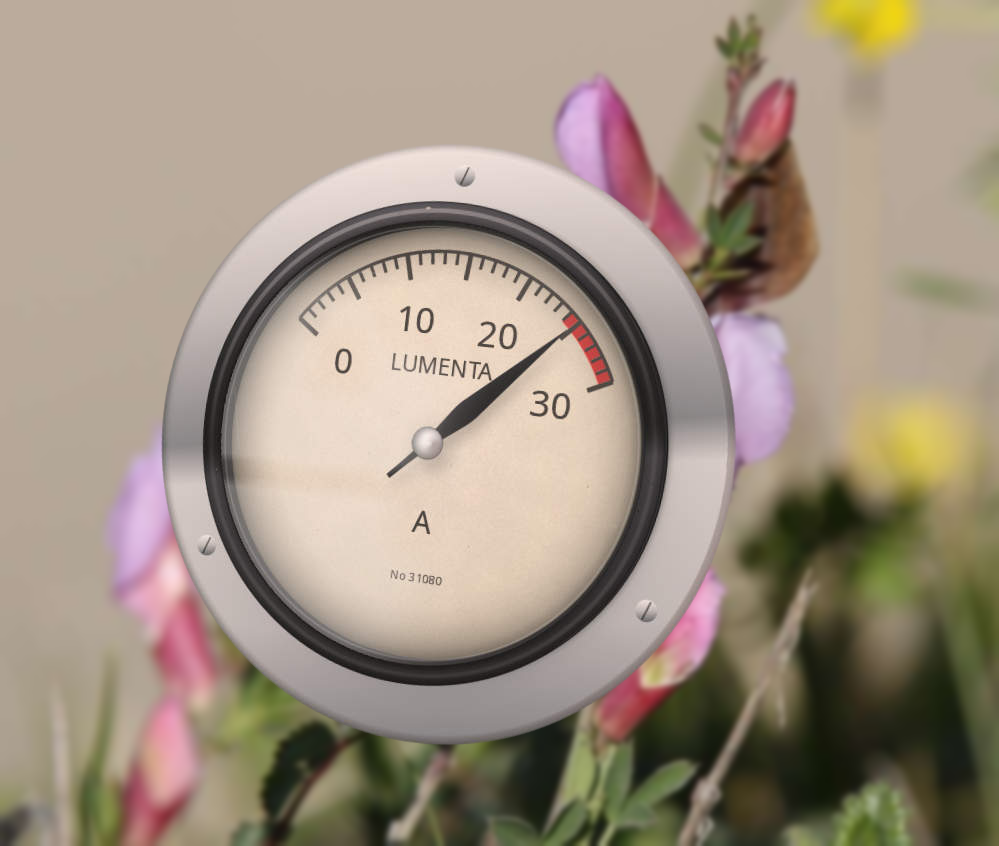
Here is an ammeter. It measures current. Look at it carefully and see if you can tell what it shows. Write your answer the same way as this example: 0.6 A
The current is 25 A
